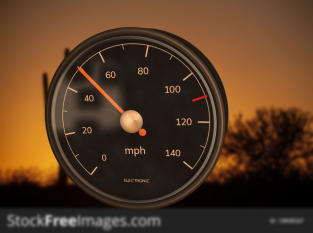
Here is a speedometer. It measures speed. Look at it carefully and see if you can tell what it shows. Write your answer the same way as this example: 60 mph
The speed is 50 mph
